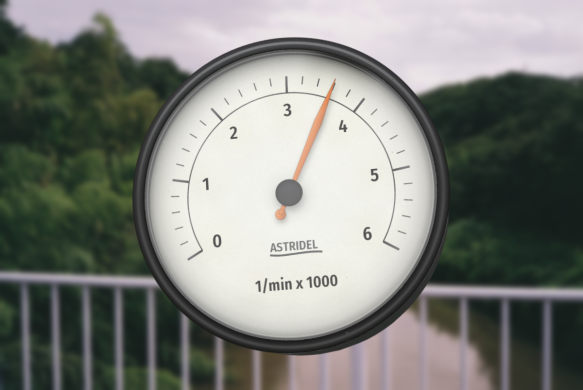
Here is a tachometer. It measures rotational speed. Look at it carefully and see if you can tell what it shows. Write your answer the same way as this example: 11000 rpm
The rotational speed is 3600 rpm
